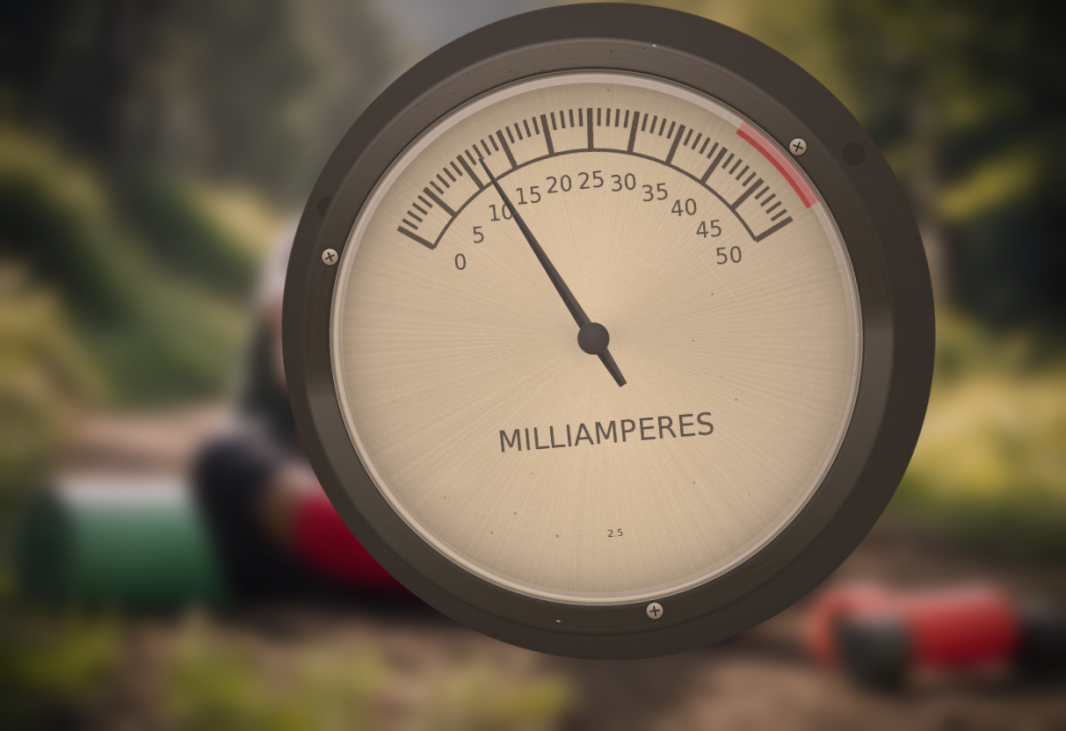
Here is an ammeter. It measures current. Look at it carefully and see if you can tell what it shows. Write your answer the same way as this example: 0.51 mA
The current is 12 mA
